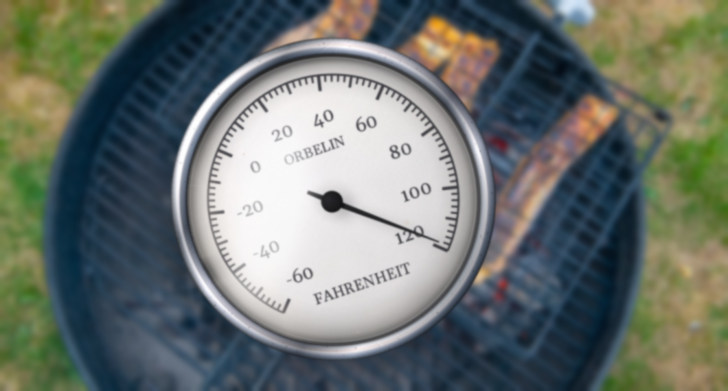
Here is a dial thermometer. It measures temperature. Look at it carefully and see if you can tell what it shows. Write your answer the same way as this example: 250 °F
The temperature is 118 °F
